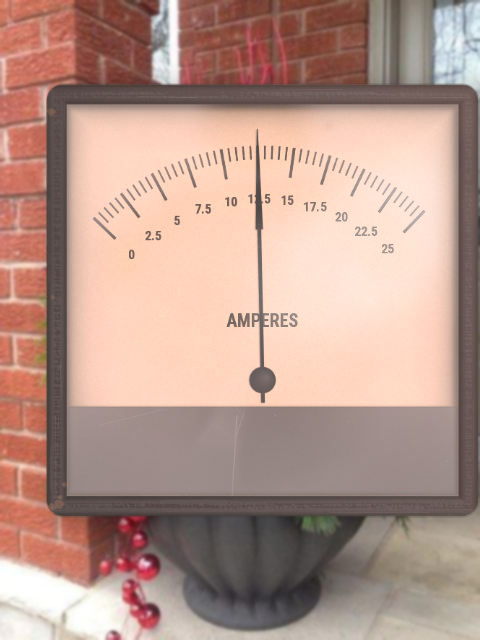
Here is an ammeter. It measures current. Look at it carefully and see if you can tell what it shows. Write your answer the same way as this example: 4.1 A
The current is 12.5 A
